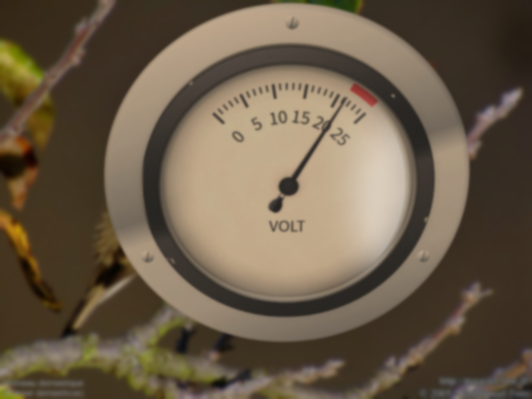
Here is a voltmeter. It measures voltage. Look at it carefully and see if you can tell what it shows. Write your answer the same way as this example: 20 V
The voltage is 21 V
